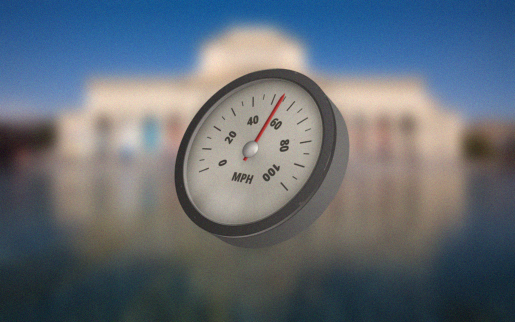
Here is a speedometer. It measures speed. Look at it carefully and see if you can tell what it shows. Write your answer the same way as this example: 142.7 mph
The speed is 55 mph
